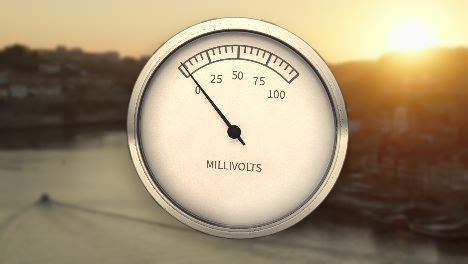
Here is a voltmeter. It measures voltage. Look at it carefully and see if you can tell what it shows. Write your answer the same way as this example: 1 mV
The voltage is 5 mV
